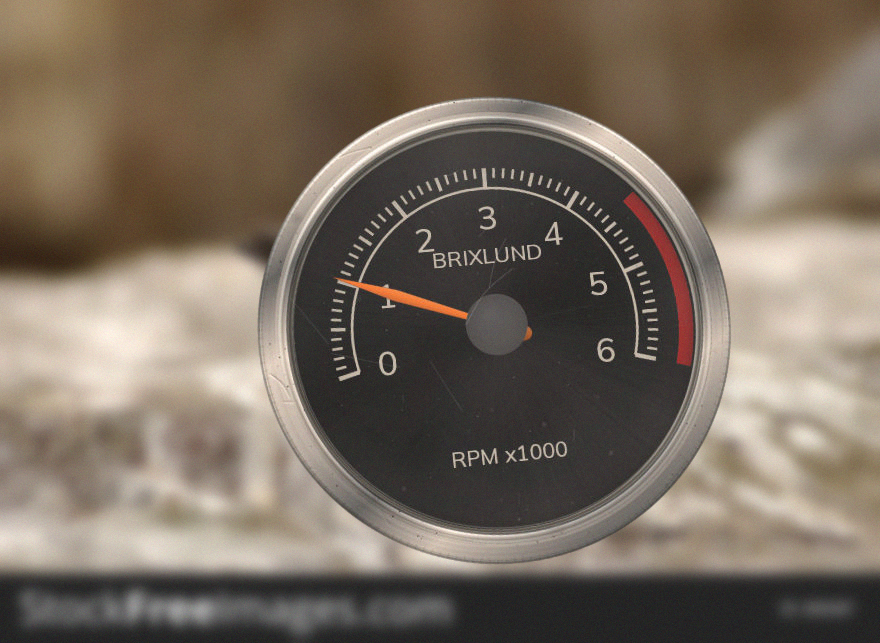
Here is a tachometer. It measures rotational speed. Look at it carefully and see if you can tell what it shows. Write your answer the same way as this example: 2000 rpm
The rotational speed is 1000 rpm
